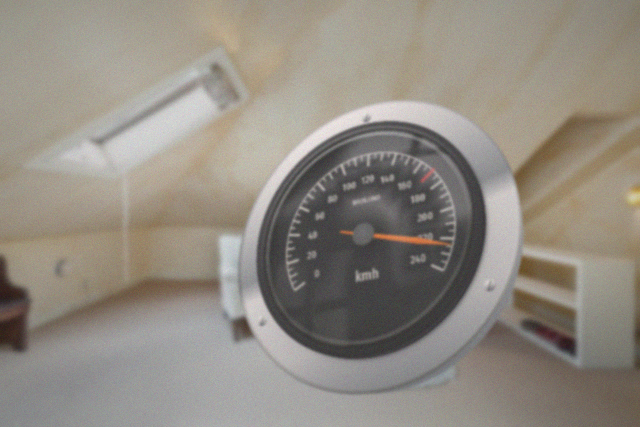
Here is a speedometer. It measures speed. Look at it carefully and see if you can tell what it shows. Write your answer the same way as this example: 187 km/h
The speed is 225 km/h
